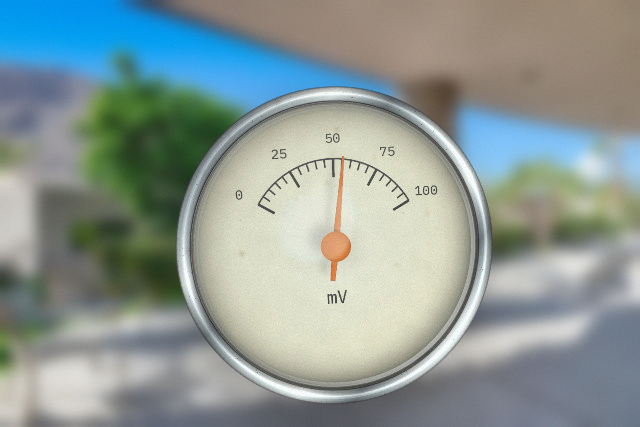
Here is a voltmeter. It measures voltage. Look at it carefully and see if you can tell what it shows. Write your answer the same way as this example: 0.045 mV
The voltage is 55 mV
